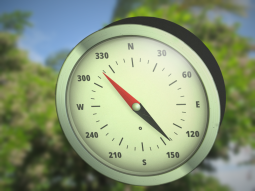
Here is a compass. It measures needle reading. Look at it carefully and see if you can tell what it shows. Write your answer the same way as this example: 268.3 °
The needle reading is 320 °
